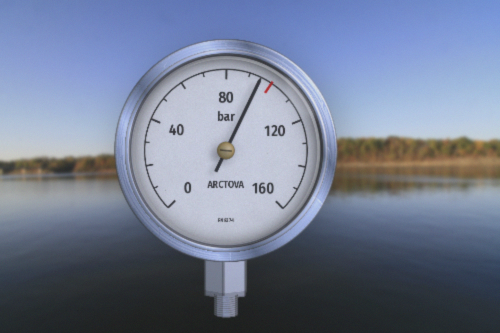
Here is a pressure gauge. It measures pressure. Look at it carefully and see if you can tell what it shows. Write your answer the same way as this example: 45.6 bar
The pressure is 95 bar
